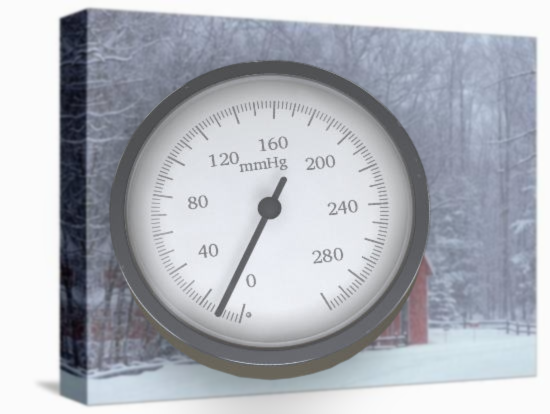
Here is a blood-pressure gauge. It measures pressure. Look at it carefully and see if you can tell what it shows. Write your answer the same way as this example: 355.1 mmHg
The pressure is 10 mmHg
